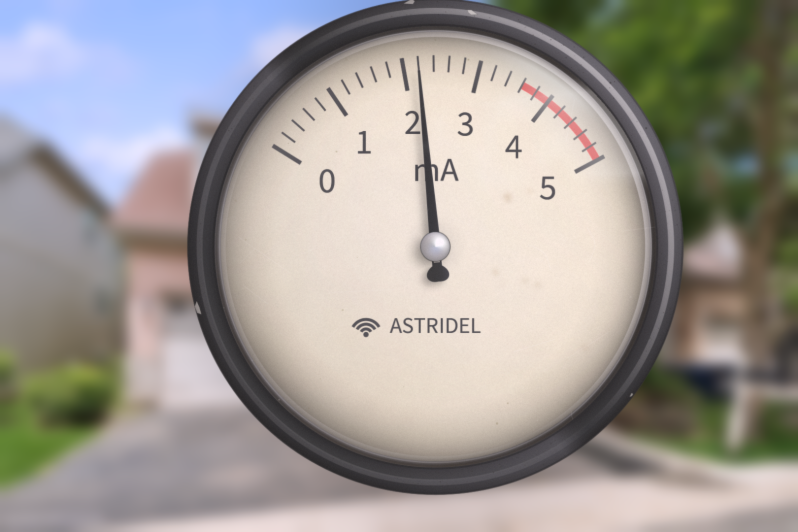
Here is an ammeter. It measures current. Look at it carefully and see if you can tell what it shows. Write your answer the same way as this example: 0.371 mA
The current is 2.2 mA
